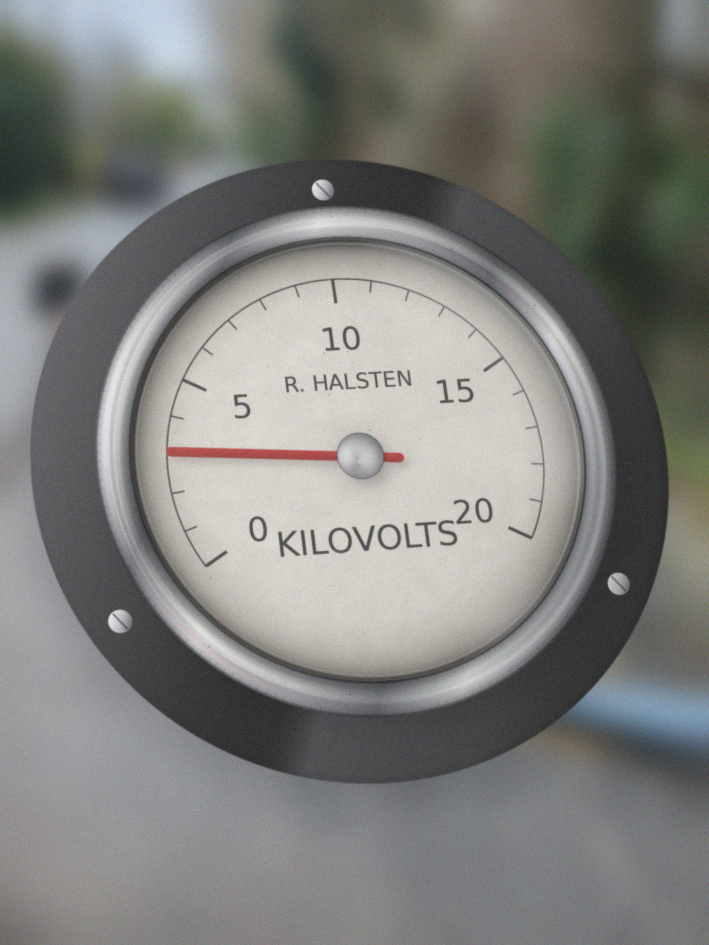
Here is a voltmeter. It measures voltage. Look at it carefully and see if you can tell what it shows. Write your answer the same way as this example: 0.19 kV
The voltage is 3 kV
